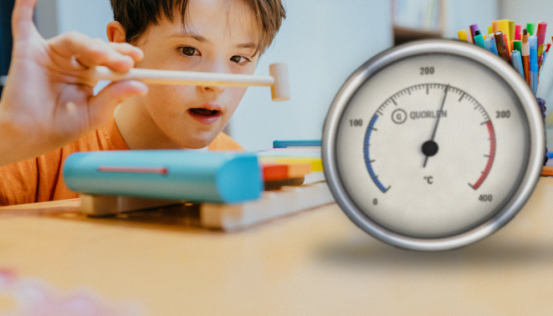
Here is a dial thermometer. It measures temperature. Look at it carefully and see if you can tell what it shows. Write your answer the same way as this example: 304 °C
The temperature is 225 °C
